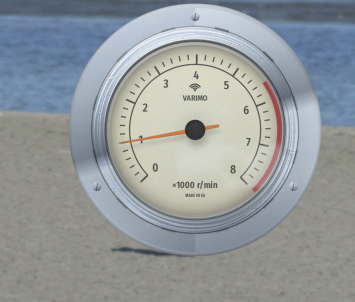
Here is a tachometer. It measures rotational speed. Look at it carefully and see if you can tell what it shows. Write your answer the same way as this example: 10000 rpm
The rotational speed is 1000 rpm
